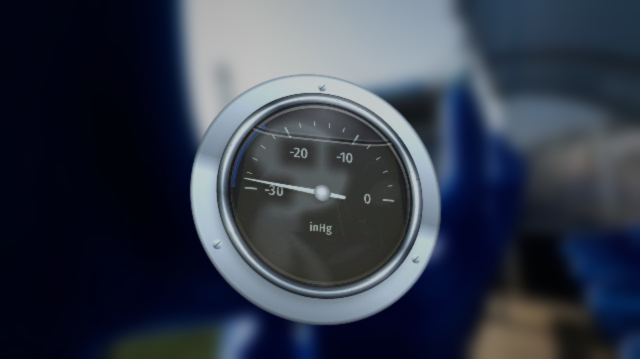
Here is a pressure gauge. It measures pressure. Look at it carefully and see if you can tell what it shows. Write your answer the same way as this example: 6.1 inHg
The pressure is -29 inHg
